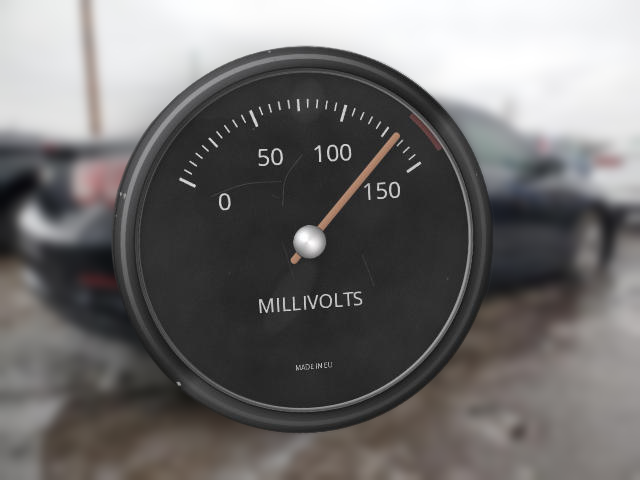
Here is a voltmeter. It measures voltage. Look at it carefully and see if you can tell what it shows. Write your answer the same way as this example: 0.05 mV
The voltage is 130 mV
